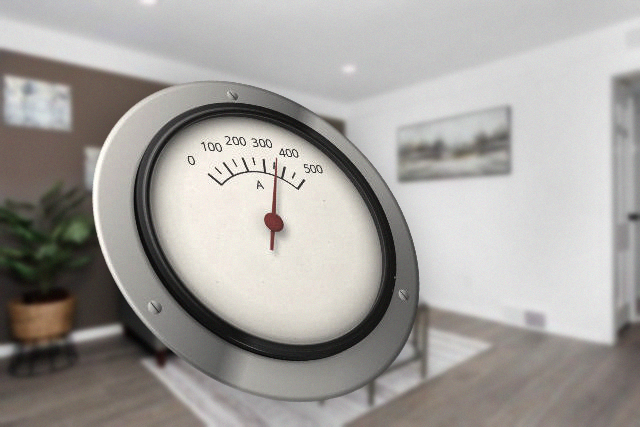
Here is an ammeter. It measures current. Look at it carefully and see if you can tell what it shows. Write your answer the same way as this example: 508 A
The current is 350 A
